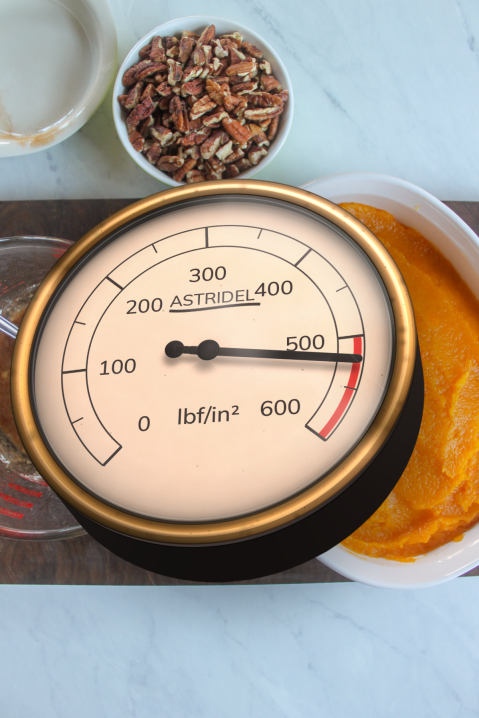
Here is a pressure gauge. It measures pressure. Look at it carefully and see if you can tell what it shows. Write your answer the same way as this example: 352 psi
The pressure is 525 psi
